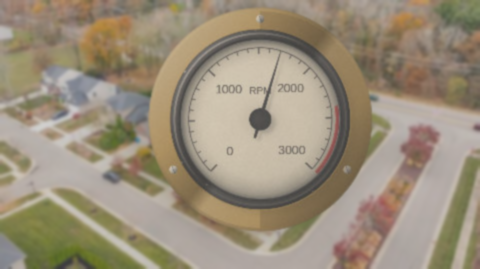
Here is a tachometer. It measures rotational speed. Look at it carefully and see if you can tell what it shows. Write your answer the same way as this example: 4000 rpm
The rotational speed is 1700 rpm
